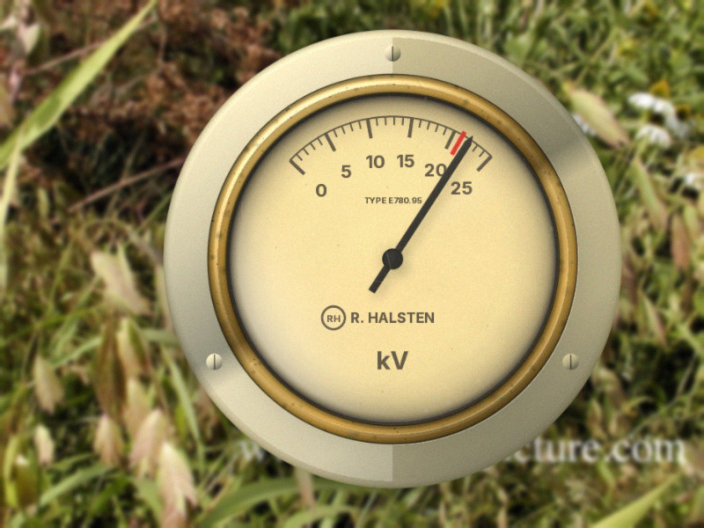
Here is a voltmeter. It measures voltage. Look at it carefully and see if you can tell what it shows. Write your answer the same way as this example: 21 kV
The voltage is 22 kV
